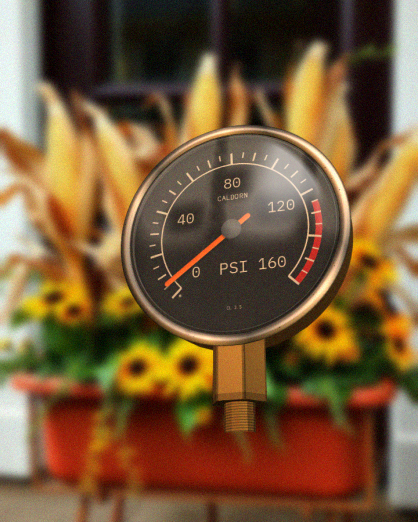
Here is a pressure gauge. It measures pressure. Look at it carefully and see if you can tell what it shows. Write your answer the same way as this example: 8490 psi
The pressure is 5 psi
